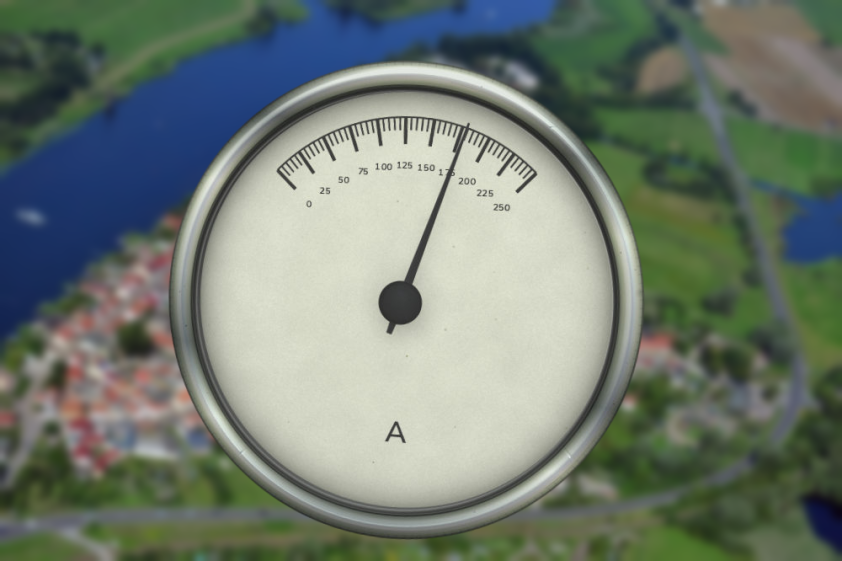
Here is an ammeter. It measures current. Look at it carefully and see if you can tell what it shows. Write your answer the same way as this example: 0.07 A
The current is 180 A
